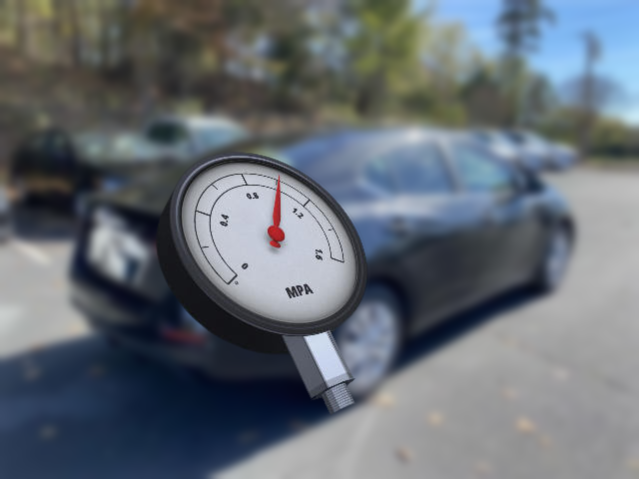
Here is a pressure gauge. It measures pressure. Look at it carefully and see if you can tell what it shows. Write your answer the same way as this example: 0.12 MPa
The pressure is 1 MPa
